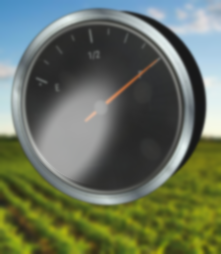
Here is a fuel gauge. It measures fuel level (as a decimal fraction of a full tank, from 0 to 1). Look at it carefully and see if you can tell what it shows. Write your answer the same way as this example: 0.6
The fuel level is 1
